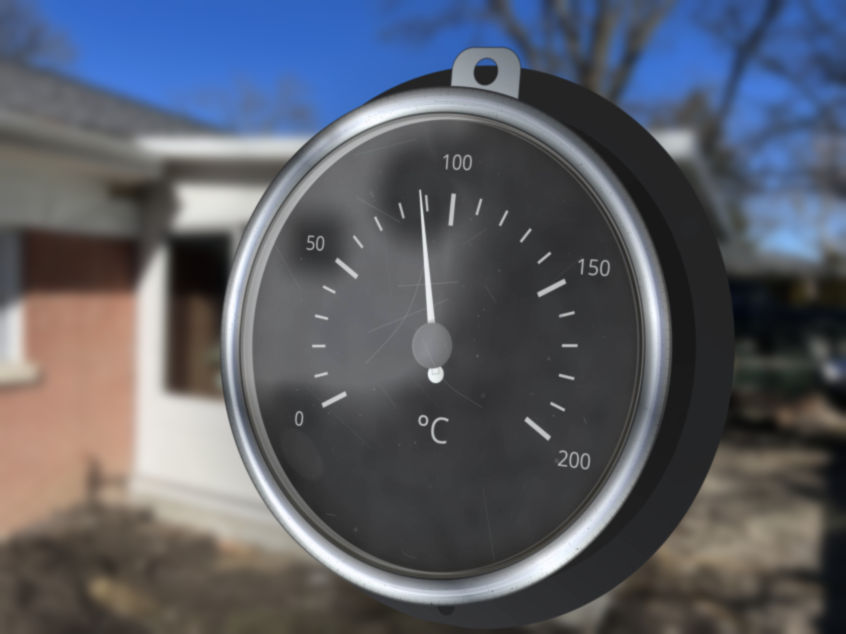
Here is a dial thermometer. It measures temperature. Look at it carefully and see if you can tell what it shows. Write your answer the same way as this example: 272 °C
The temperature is 90 °C
